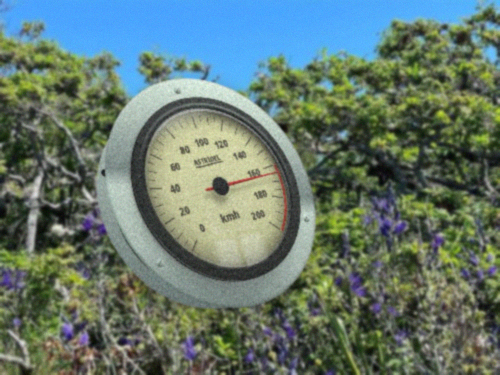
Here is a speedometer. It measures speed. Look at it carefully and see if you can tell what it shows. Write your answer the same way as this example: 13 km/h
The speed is 165 km/h
